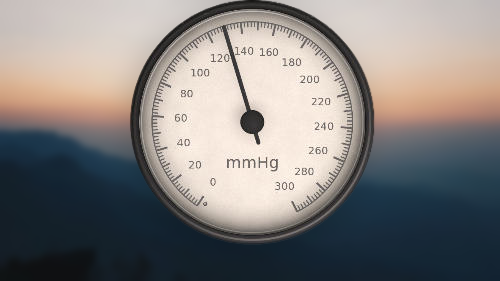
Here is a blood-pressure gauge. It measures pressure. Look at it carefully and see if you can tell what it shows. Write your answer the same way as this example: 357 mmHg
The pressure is 130 mmHg
